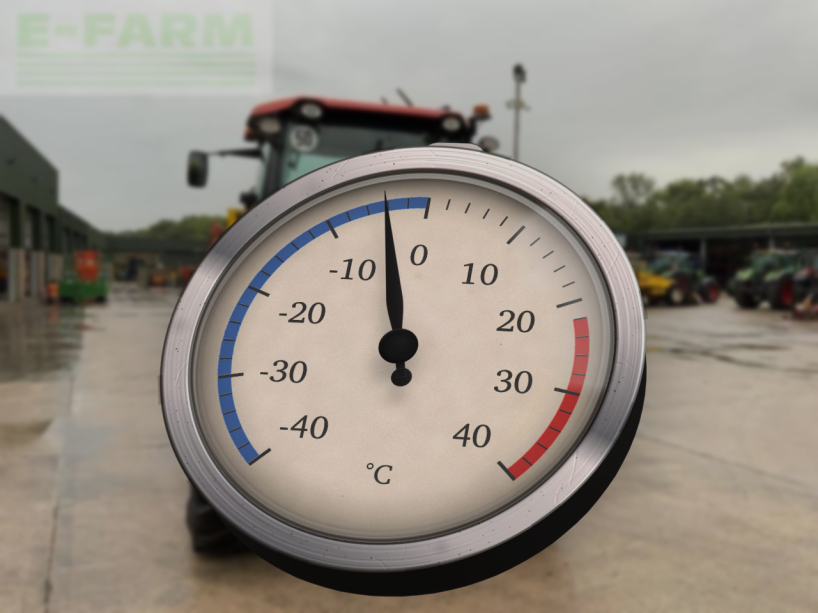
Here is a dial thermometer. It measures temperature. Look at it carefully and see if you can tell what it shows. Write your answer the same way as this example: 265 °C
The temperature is -4 °C
